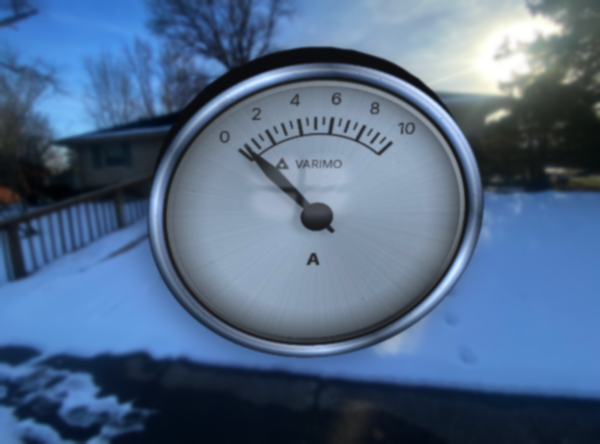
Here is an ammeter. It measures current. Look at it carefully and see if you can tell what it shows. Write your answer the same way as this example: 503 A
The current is 0.5 A
